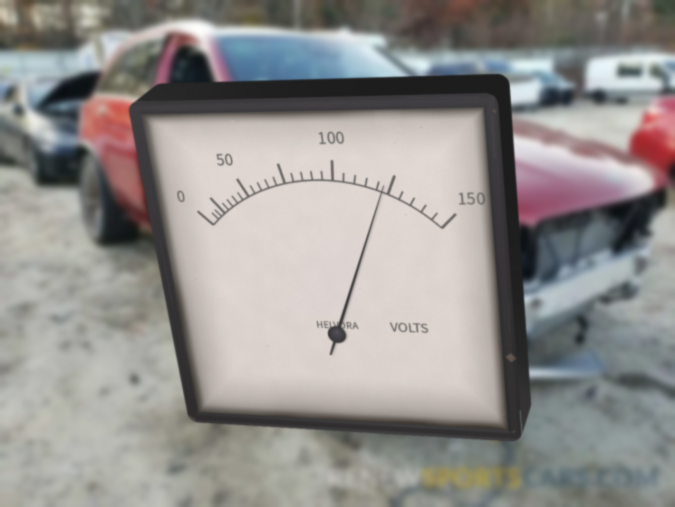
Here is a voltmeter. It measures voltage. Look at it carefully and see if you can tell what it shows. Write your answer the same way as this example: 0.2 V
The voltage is 122.5 V
